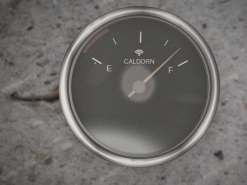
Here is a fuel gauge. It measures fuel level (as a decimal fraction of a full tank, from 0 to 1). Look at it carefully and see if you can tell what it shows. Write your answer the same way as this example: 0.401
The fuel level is 0.875
